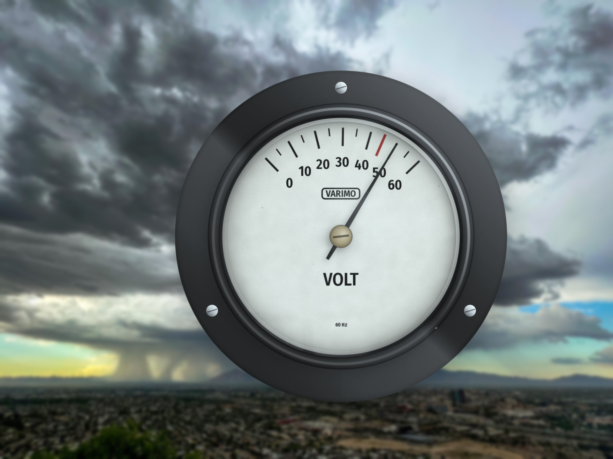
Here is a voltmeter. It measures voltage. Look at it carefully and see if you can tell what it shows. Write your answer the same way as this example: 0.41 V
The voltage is 50 V
